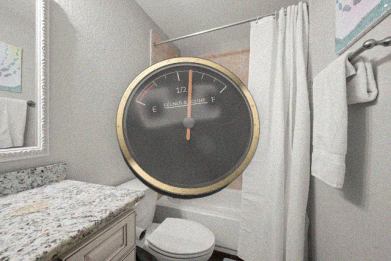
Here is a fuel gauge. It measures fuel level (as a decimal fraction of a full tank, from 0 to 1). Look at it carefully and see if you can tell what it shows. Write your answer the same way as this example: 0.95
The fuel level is 0.625
